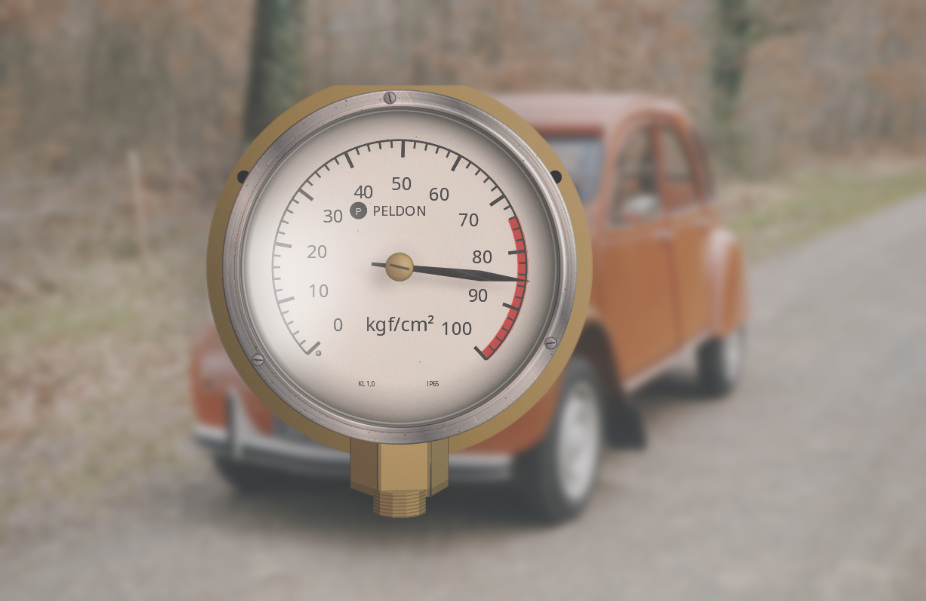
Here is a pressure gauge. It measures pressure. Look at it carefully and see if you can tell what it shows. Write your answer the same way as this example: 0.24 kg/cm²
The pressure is 85 kg/cm²
